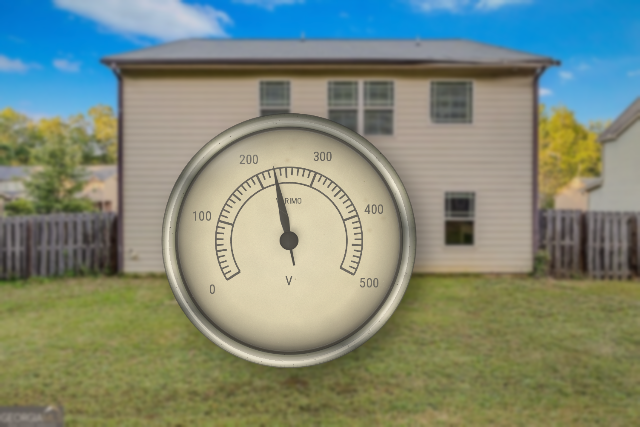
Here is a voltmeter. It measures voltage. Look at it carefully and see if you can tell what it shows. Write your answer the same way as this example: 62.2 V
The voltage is 230 V
